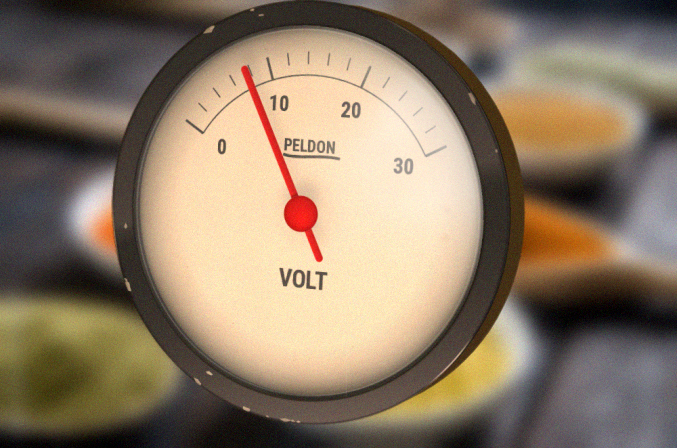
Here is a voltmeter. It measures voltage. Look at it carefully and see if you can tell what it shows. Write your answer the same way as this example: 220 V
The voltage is 8 V
